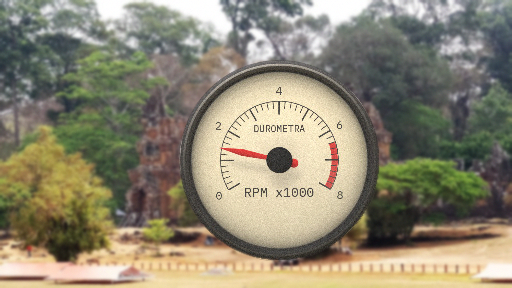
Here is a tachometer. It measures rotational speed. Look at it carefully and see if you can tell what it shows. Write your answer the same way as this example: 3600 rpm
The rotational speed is 1400 rpm
